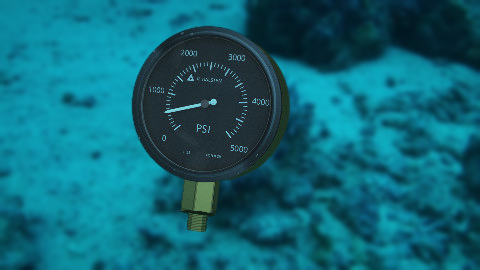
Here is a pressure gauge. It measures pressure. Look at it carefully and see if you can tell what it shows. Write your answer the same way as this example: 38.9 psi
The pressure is 500 psi
